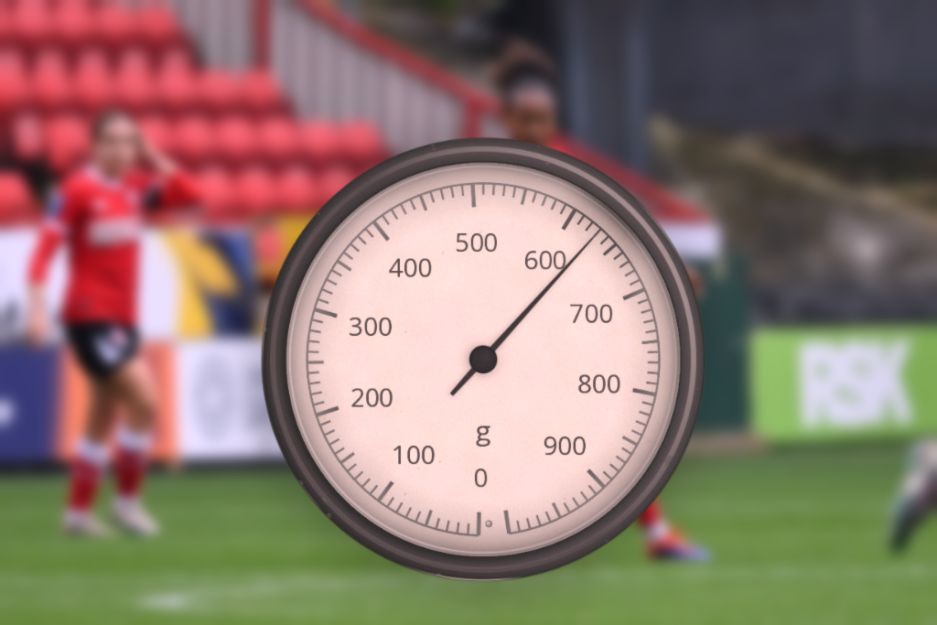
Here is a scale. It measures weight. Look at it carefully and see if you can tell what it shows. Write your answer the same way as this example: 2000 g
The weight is 630 g
